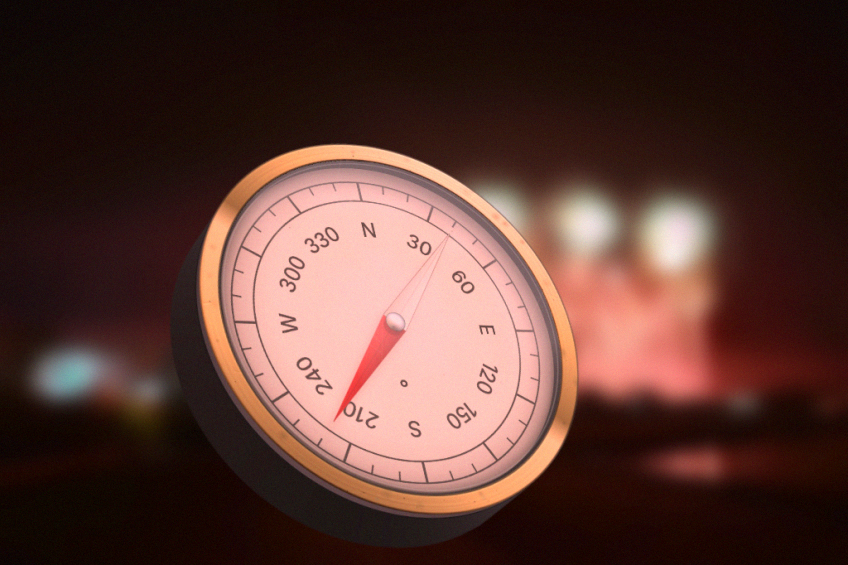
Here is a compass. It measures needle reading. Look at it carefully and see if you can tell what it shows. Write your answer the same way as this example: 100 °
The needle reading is 220 °
